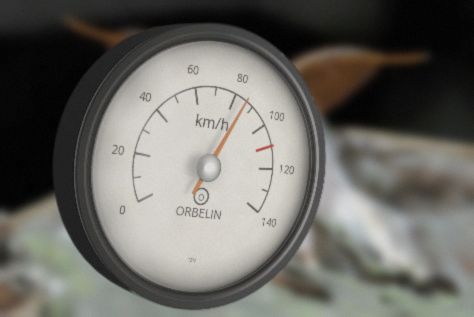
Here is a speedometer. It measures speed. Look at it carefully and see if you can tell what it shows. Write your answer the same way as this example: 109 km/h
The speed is 85 km/h
